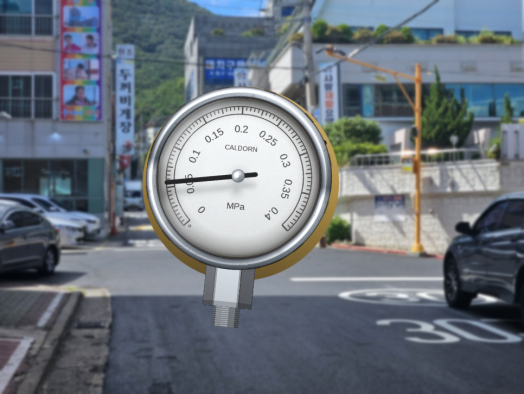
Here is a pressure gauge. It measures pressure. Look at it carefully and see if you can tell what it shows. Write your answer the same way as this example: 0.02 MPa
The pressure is 0.055 MPa
